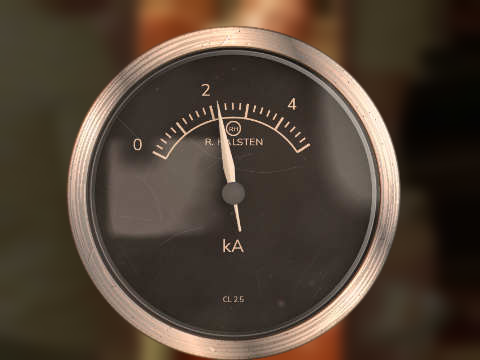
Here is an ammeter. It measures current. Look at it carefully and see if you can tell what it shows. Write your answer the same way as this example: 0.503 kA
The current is 2.2 kA
